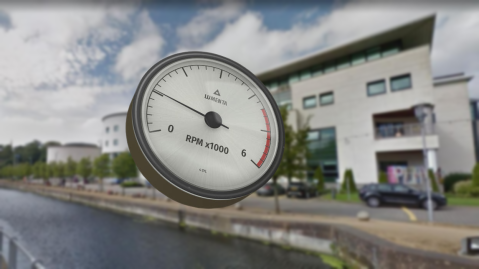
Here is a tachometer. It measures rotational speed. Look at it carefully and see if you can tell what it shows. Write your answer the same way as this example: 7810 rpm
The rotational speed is 1000 rpm
